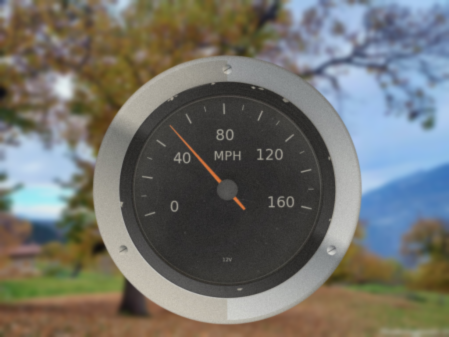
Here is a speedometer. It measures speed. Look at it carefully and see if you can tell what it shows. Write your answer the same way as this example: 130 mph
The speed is 50 mph
